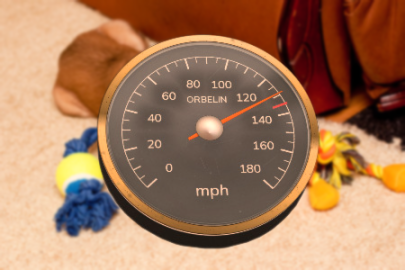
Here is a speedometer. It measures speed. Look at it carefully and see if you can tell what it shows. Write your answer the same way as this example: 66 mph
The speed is 130 mph
